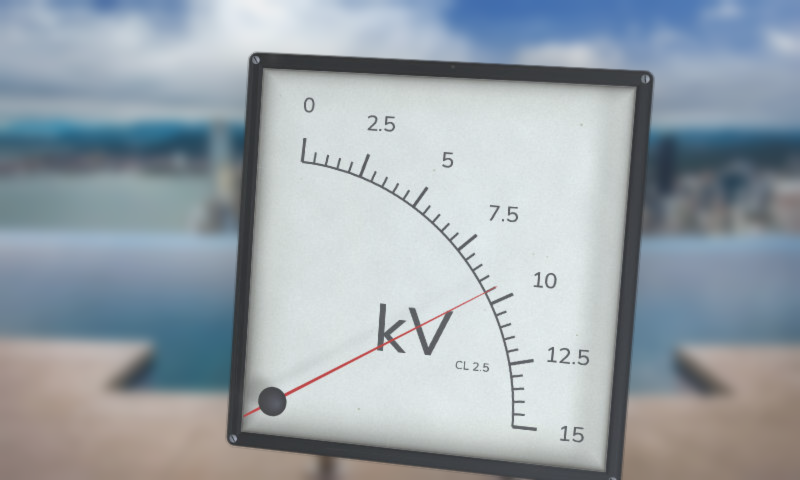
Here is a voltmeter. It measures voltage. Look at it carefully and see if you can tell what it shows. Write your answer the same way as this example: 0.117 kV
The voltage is 9.5 kV
